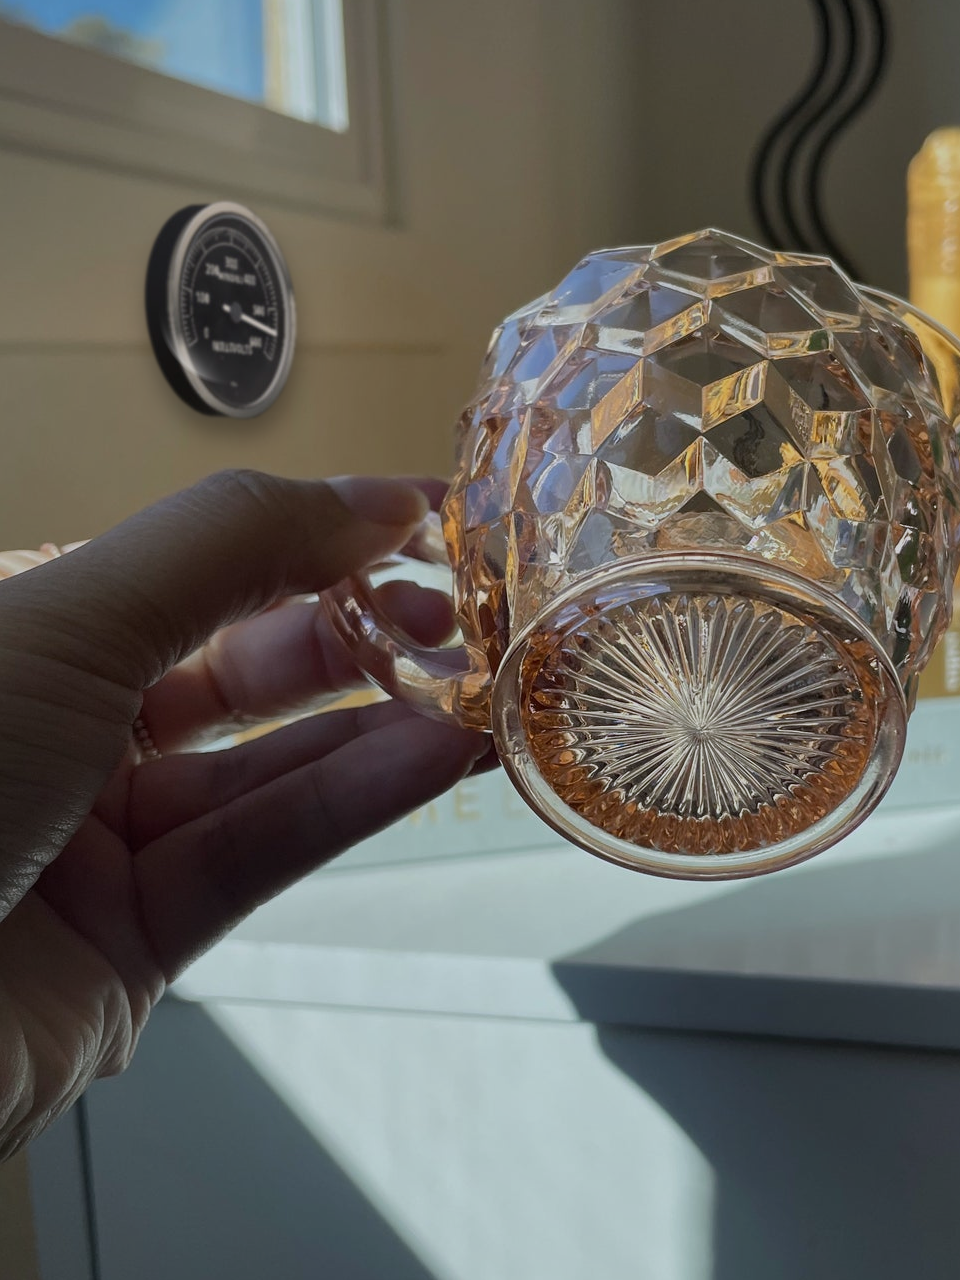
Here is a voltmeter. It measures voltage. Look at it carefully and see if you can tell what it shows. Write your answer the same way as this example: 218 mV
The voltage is 550 mV
